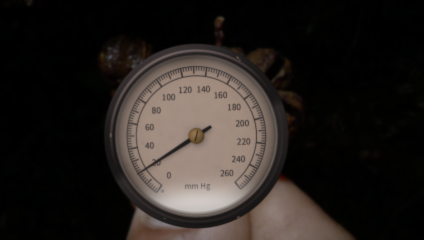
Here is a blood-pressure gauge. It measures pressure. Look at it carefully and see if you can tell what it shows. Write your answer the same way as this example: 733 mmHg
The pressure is 20 mmHg
